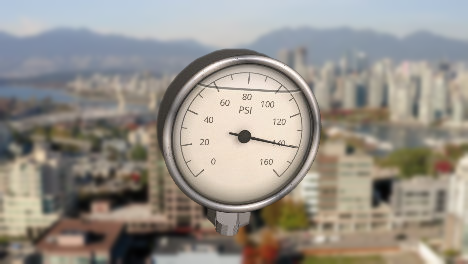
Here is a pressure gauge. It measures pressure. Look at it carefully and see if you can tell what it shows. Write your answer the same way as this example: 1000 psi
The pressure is 140 psi
